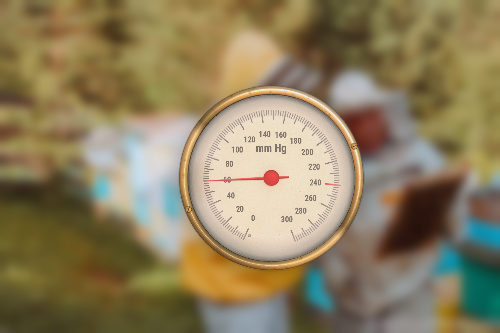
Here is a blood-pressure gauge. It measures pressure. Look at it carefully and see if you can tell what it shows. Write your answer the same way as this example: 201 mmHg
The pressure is 60 mmHg
